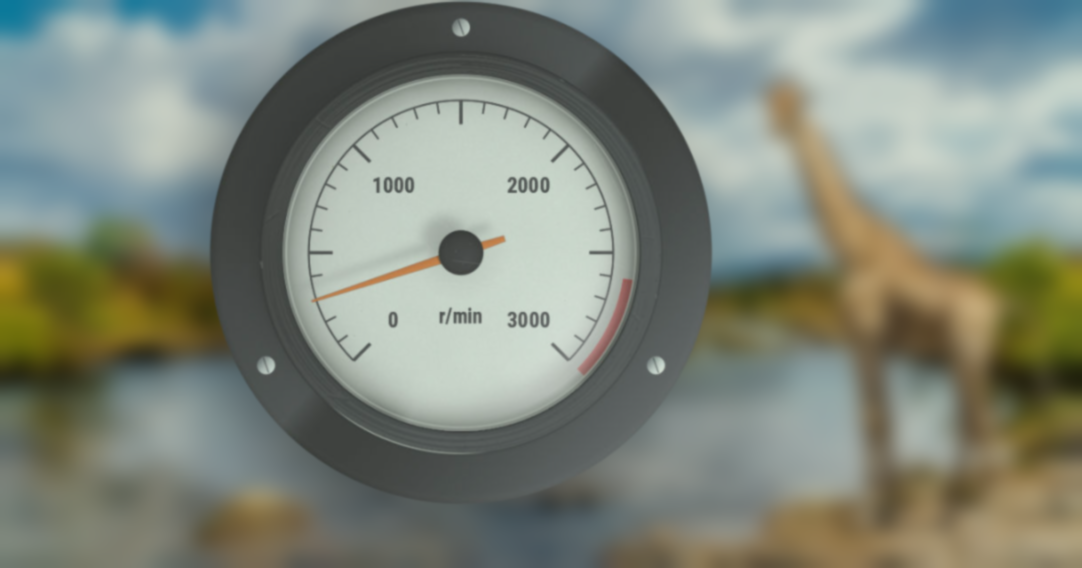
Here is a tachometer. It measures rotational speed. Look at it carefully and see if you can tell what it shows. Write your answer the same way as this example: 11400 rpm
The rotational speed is 300 rpm
